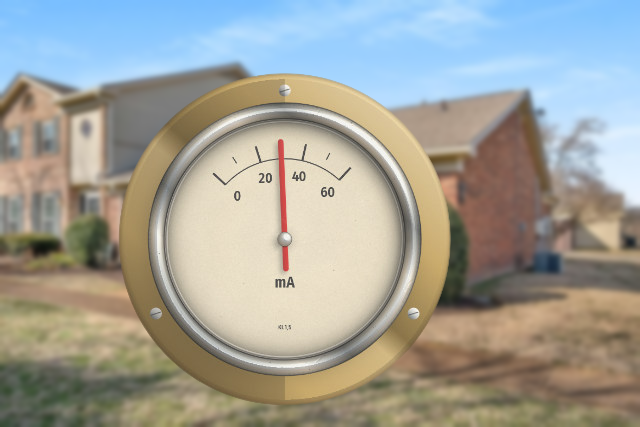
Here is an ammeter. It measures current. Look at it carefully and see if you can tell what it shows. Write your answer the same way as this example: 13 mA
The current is 30 mA
